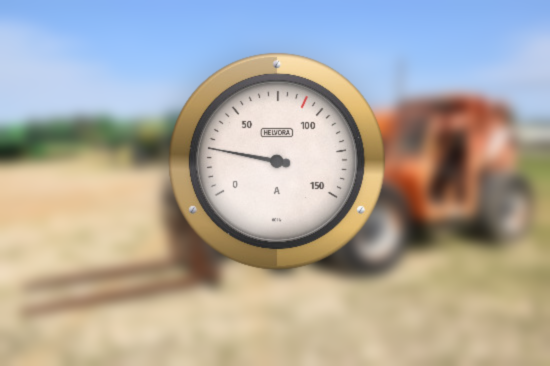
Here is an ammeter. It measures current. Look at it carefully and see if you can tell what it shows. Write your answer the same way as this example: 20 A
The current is 25 A
